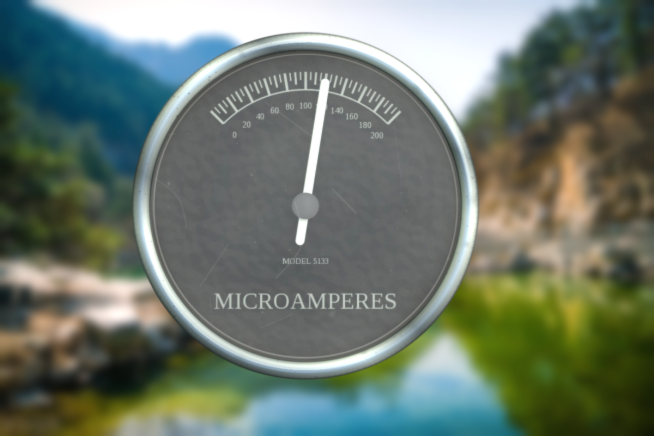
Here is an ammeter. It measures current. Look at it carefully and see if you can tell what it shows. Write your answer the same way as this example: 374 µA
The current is 120 µA
